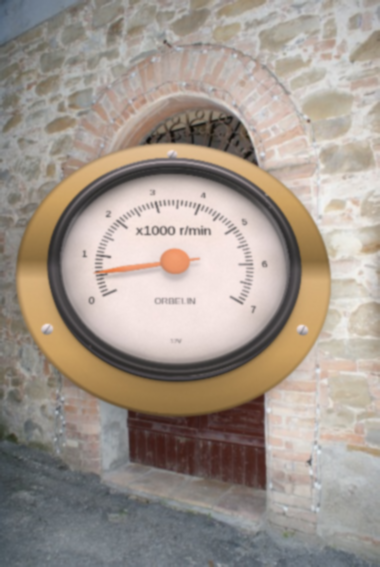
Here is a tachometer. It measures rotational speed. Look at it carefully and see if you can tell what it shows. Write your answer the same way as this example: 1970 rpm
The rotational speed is 500 rpm
